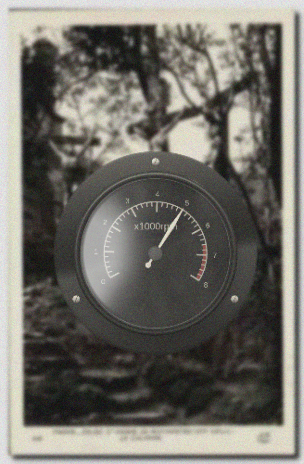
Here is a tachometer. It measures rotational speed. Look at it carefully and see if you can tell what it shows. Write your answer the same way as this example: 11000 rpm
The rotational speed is 5000 rpm
